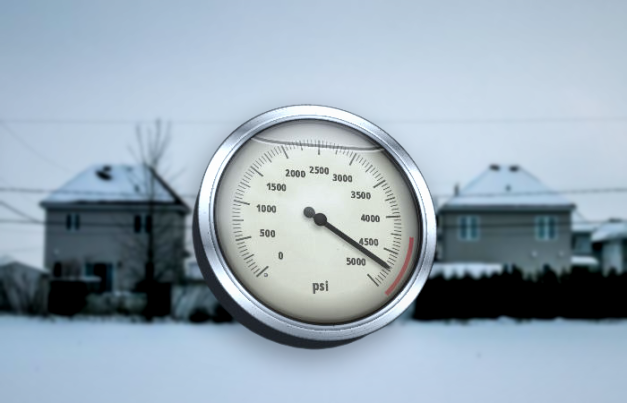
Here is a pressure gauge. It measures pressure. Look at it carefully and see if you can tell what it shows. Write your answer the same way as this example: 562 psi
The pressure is 4750 psi
